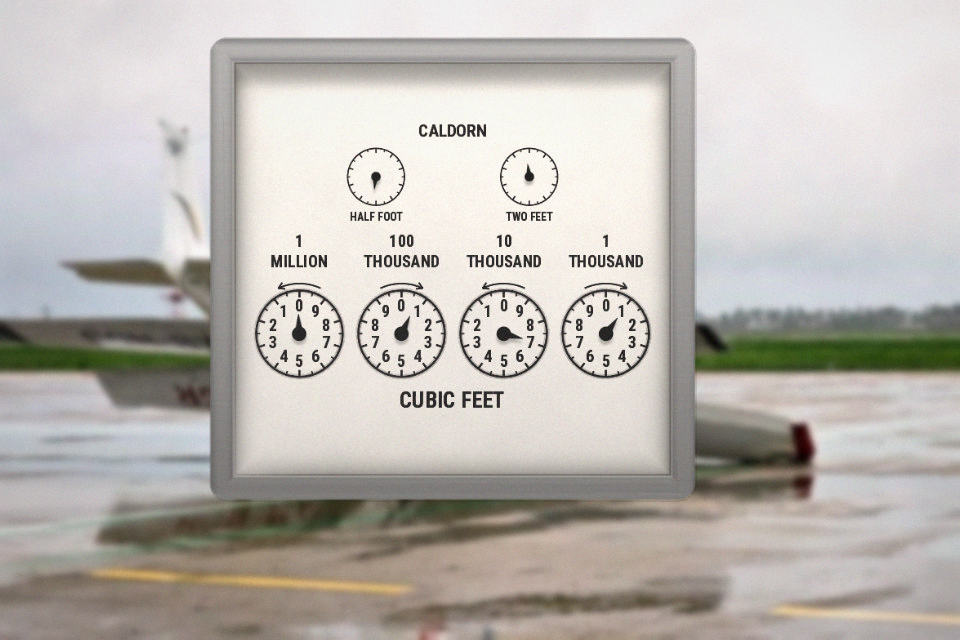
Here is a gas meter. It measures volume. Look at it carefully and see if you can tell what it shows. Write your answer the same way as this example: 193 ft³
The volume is 7100 ft³
